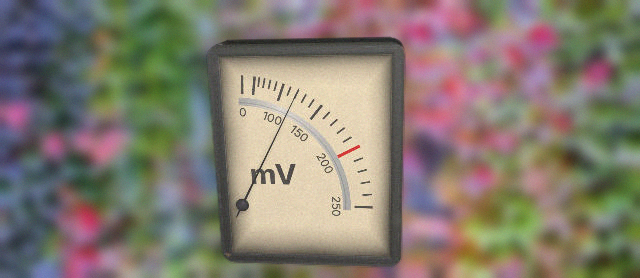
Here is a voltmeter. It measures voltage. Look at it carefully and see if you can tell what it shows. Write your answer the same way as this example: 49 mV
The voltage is 120 mV
